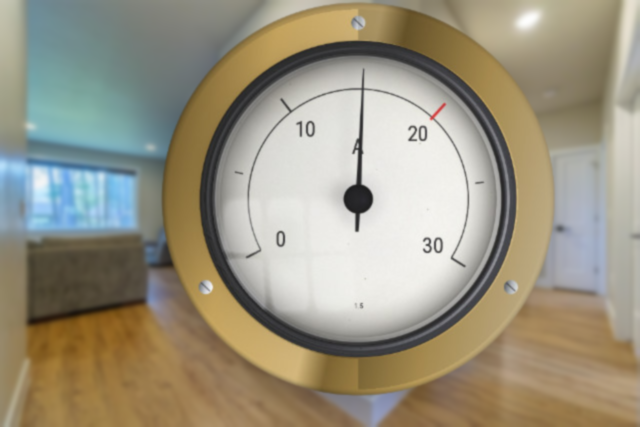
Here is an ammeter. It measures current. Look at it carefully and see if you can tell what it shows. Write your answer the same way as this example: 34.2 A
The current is 15 A
